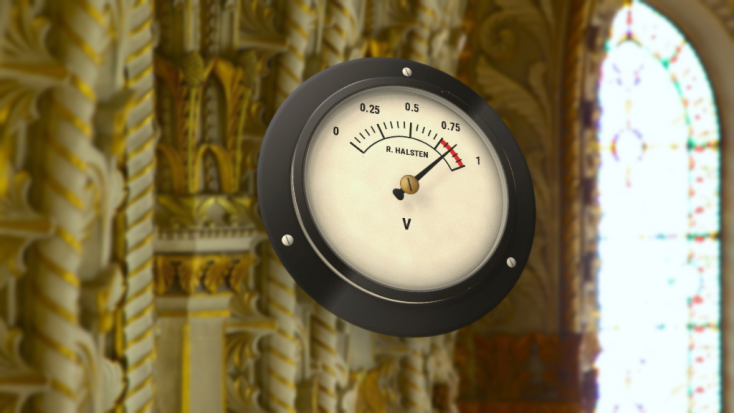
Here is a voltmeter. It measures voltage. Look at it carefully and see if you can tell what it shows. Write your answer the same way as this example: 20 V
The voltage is 0.85 V
